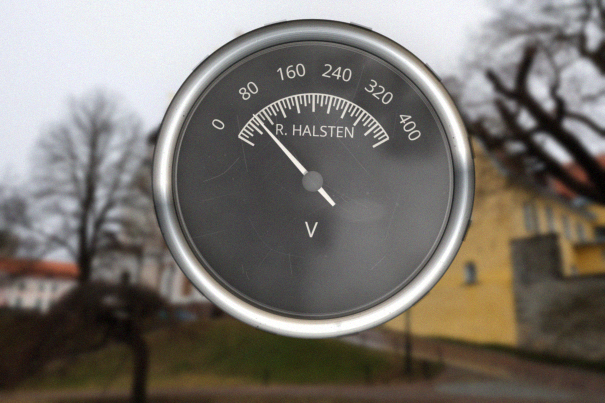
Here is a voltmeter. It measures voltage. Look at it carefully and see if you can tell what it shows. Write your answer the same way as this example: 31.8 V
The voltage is 60 V
